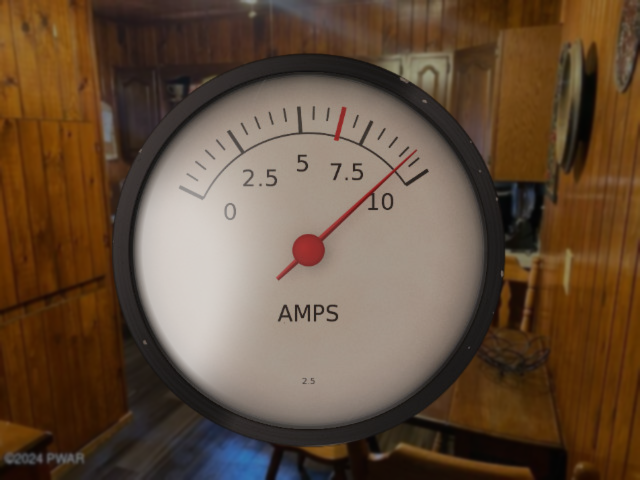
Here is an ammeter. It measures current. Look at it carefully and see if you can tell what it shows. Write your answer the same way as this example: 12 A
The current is 9.25 A
